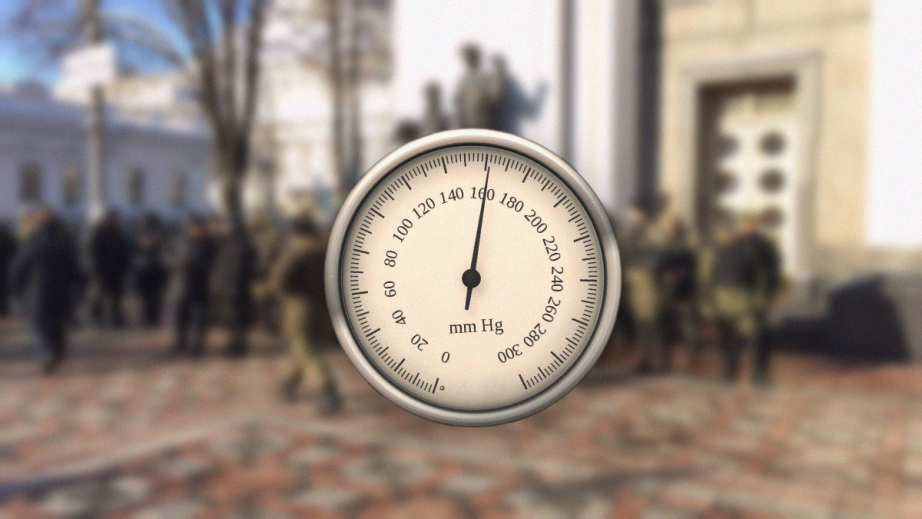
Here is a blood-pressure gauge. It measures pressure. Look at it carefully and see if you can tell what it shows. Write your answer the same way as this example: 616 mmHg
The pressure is 162 mmHg
